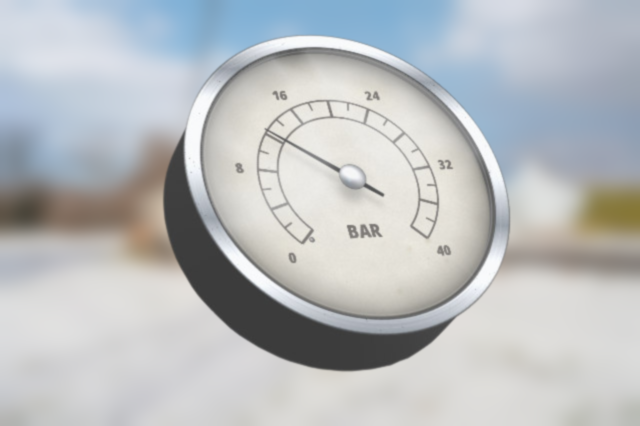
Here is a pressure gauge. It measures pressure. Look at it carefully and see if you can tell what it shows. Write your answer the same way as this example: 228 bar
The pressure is 12 bar
